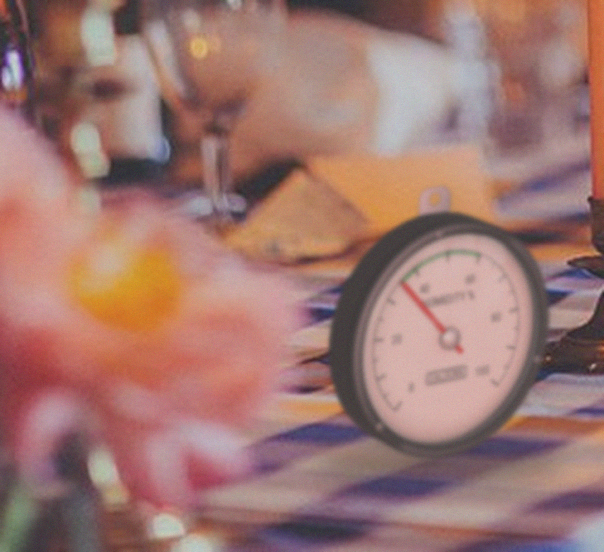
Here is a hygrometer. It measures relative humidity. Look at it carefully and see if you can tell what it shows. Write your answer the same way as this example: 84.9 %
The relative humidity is 35 %
